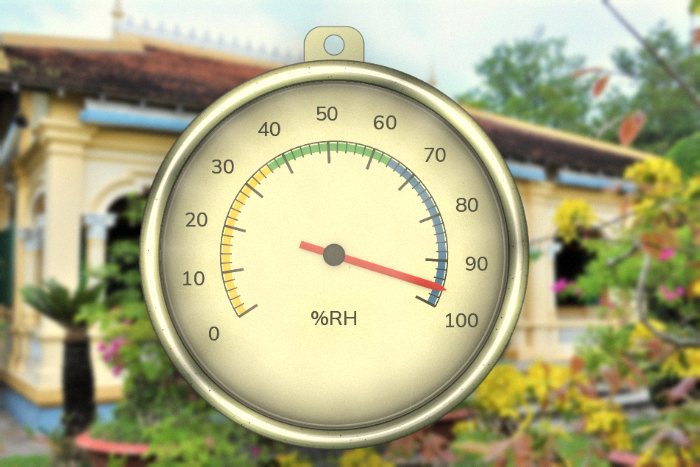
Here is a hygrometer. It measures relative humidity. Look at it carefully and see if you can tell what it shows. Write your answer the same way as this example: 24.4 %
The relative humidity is 96 %
